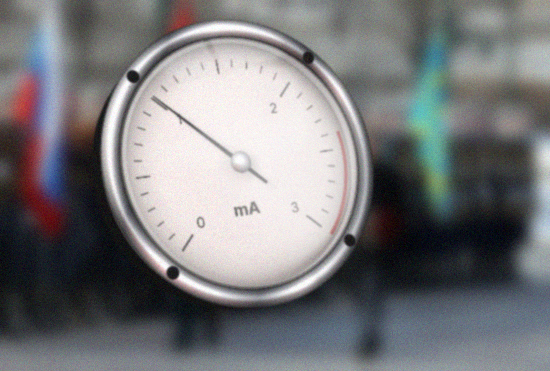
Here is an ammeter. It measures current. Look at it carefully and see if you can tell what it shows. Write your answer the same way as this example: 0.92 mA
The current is 1 mA
